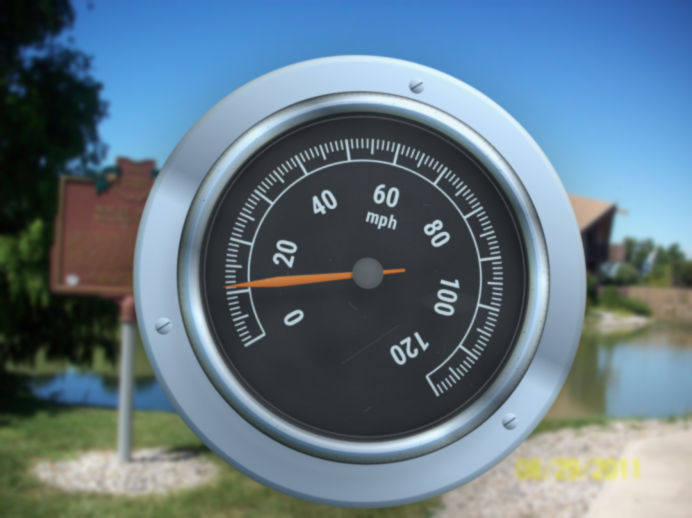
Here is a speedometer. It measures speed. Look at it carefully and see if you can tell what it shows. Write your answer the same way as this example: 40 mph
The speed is 11 mph
